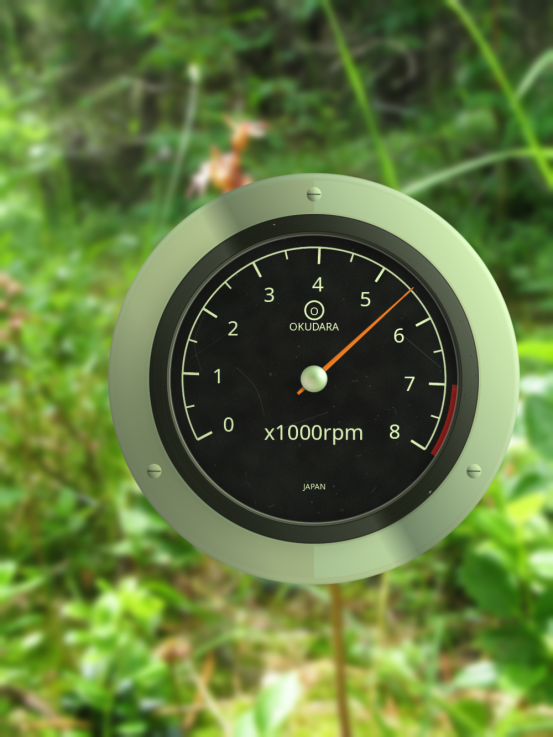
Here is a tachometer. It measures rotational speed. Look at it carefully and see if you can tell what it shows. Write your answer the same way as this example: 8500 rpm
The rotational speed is 5500 rpm
